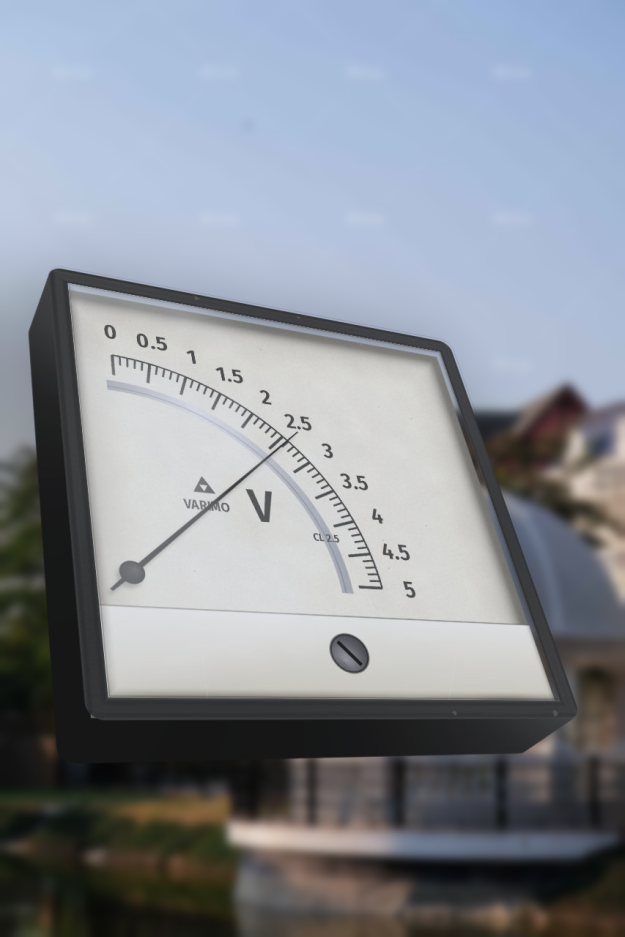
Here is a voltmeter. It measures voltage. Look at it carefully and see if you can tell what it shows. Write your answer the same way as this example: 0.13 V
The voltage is 2.6 V
